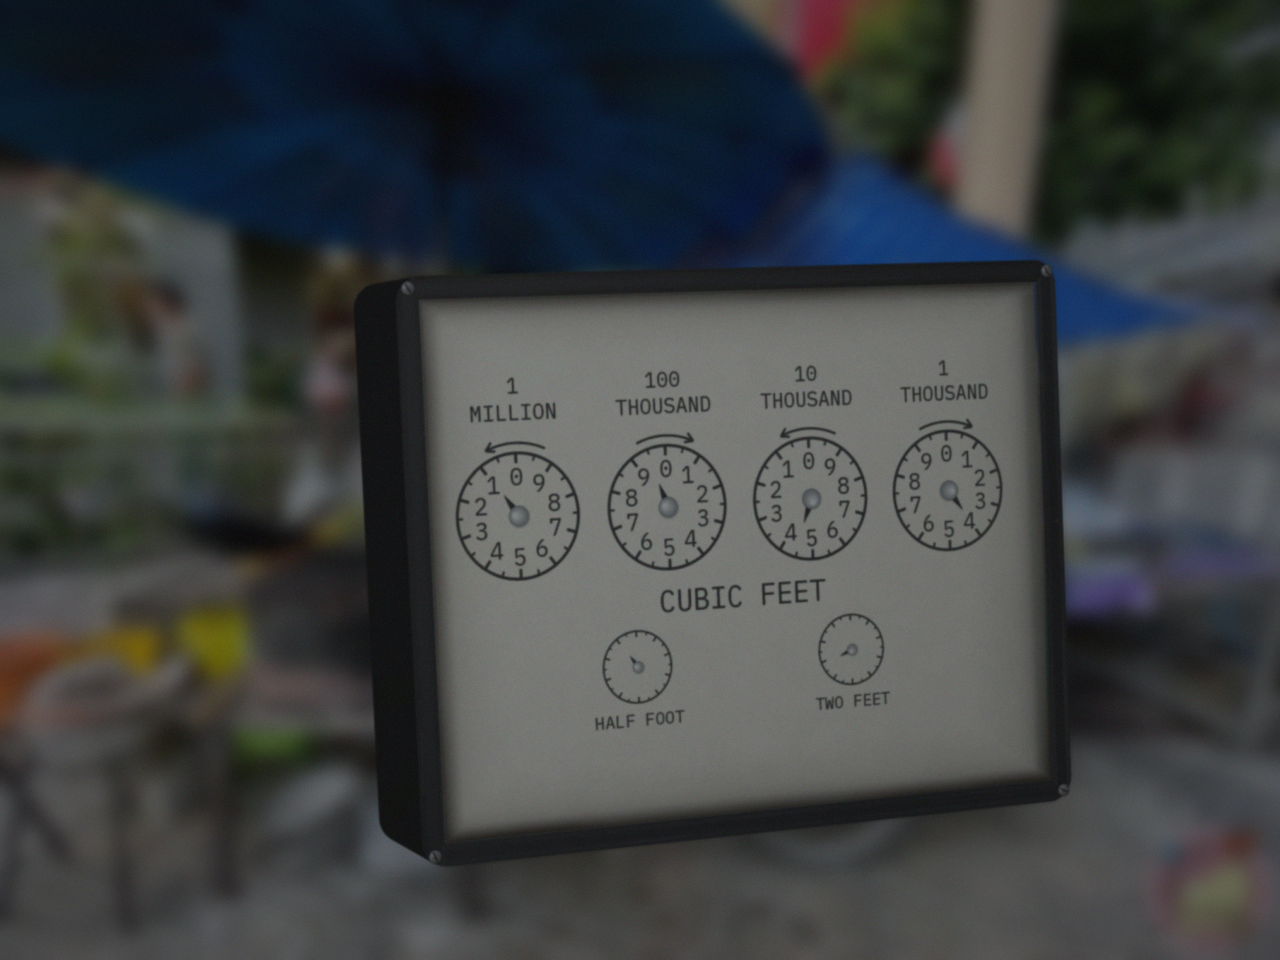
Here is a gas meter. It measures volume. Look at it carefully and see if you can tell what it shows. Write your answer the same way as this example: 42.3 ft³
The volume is 94400 ft³
